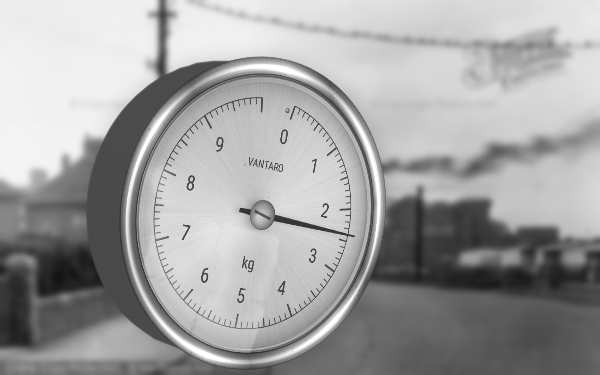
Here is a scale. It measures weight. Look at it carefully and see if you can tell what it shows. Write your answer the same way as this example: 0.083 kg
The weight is 2.4 kg
